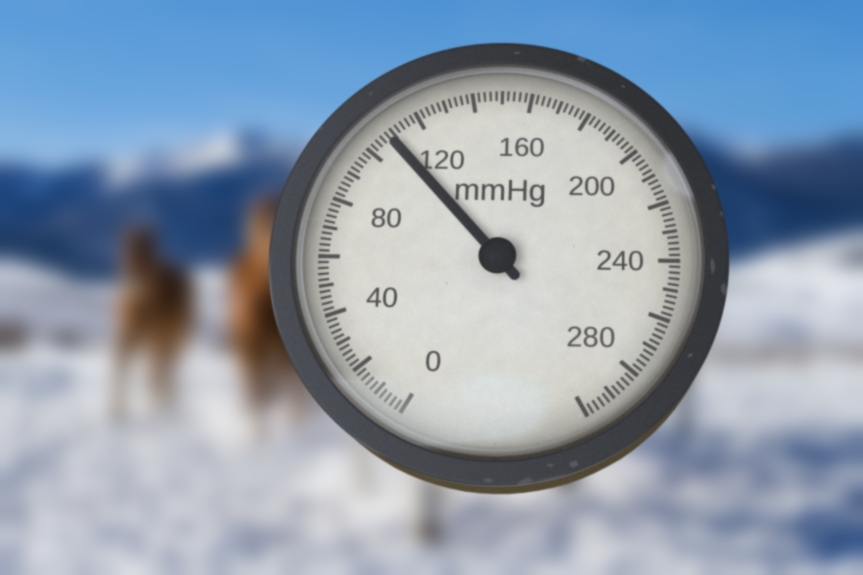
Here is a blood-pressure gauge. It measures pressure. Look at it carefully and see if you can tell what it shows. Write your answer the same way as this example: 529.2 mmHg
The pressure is 108 mmHg
